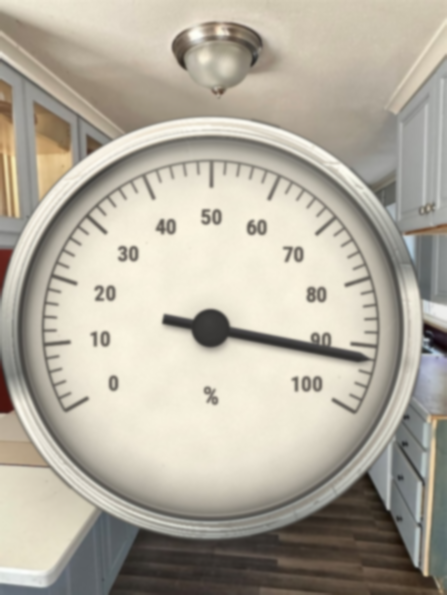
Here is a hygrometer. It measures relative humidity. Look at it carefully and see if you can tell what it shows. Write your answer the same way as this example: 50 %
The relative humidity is 92 %
